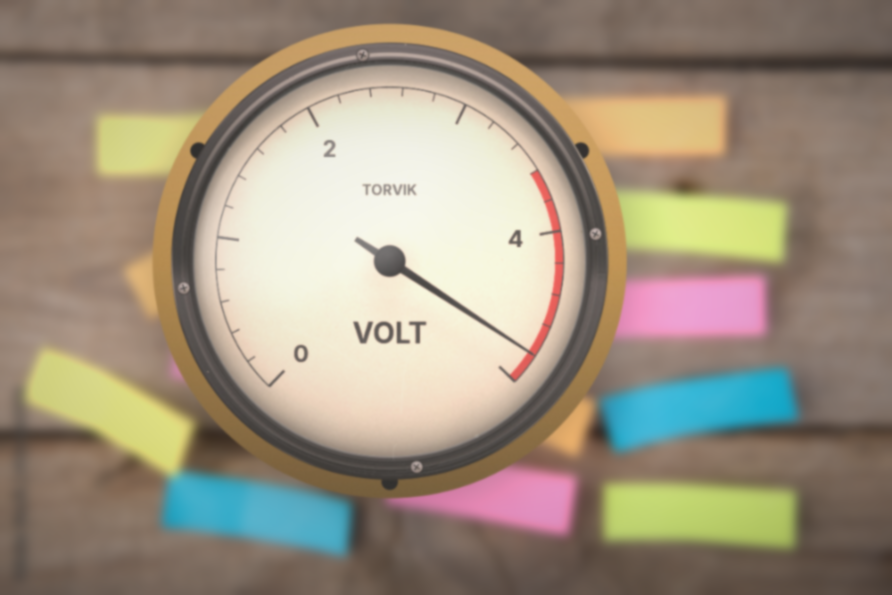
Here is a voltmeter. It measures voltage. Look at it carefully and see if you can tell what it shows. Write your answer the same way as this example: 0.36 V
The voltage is 4.8 V
